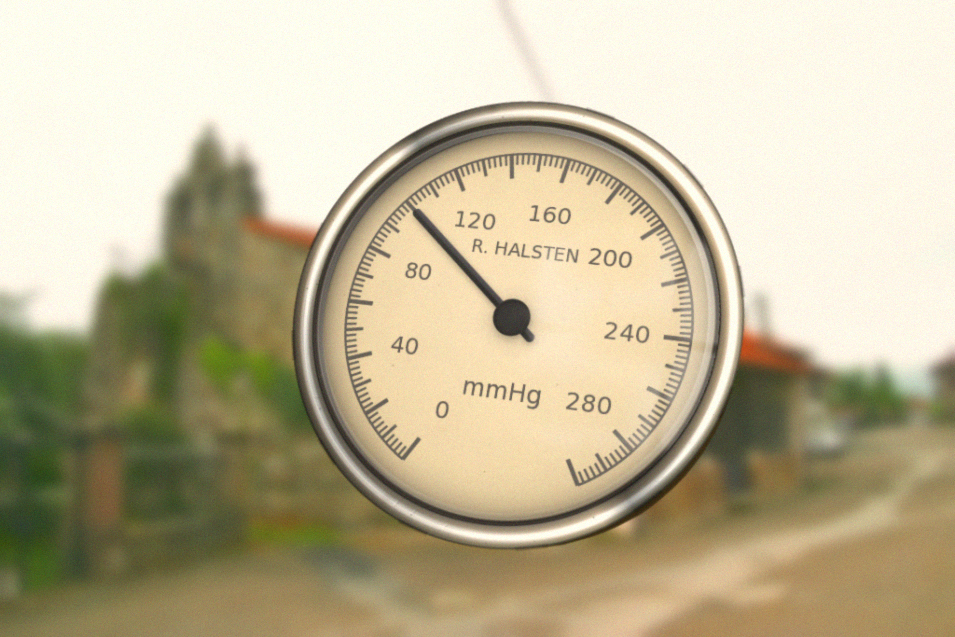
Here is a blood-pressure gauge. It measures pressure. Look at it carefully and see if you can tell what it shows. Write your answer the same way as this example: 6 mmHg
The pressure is 100 mmHg
